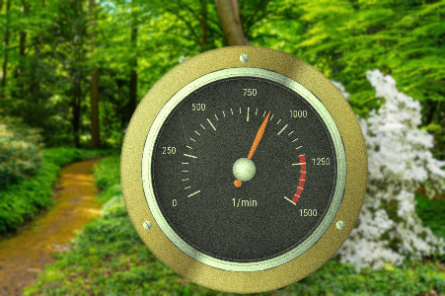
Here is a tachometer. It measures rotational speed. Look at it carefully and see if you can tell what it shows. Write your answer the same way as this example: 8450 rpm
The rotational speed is 875 rpm
